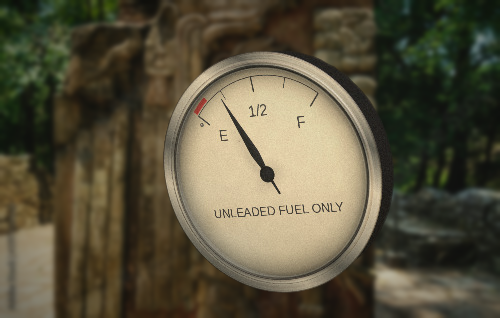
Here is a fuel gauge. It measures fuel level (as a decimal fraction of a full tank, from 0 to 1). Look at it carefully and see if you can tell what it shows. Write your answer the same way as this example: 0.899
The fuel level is 0.25
